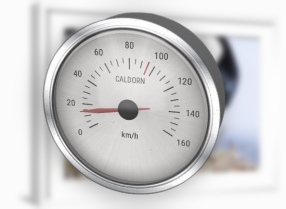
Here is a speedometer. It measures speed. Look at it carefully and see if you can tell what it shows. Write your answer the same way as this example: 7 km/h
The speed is 15 km/h
